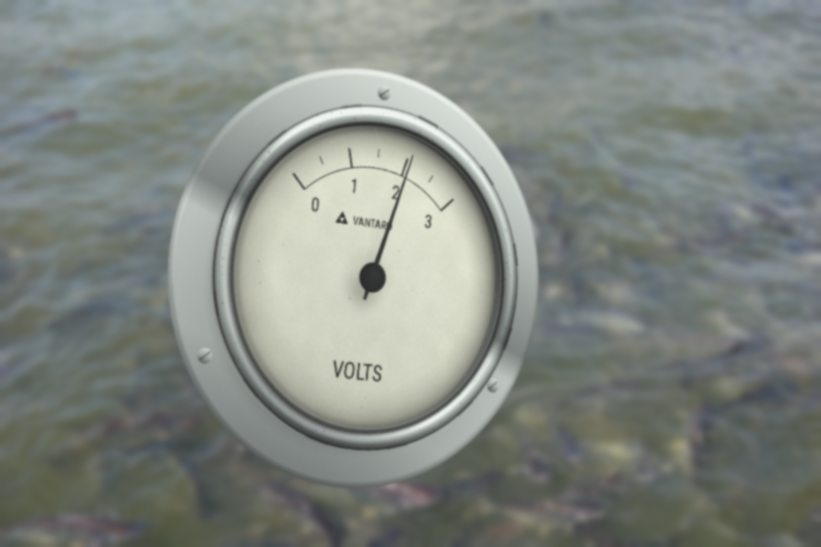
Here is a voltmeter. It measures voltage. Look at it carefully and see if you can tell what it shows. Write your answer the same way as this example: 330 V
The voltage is 2 V
